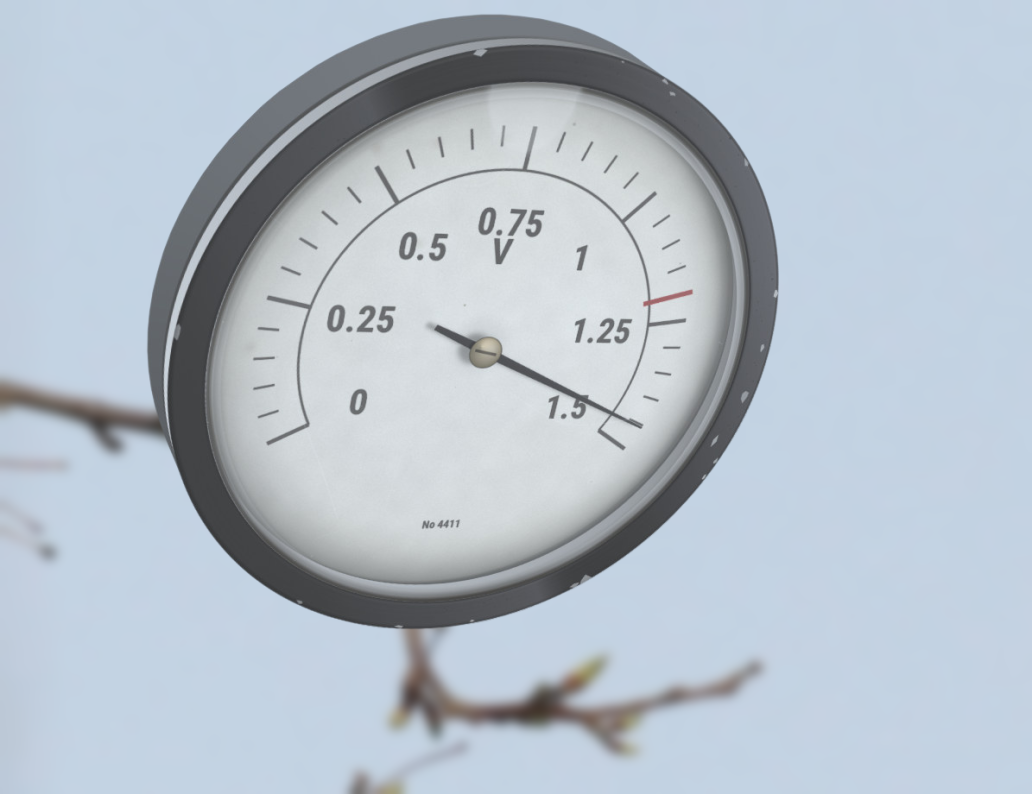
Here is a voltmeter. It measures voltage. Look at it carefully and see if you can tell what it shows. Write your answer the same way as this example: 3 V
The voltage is 1.45 V
